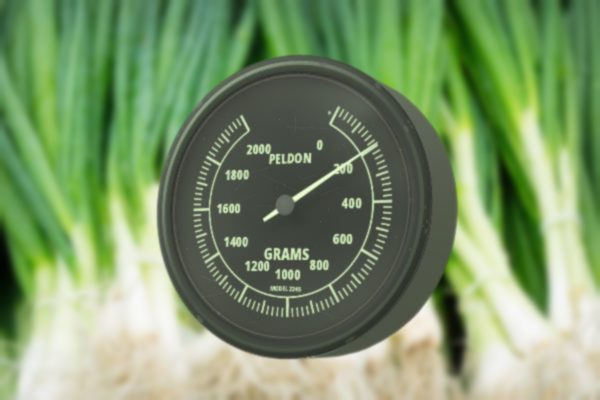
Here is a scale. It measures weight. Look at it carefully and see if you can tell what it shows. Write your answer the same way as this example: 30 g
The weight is 200 g
